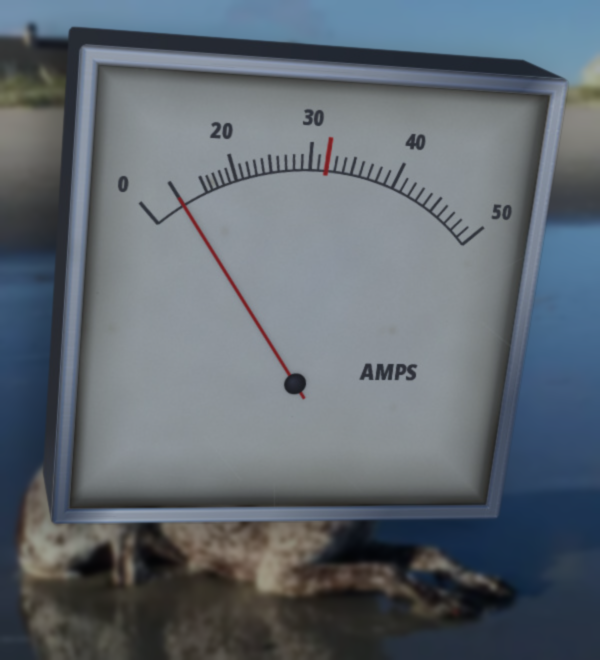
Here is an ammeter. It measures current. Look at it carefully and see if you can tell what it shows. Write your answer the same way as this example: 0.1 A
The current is 10 A
